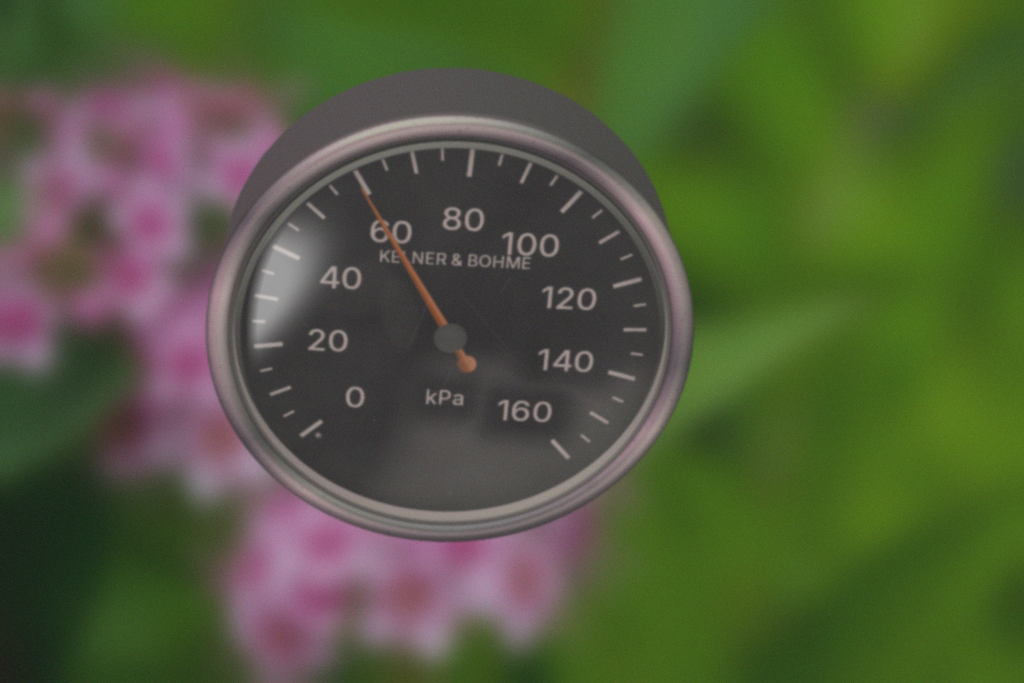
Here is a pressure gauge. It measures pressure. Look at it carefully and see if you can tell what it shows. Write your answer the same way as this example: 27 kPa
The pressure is 60 kPa
